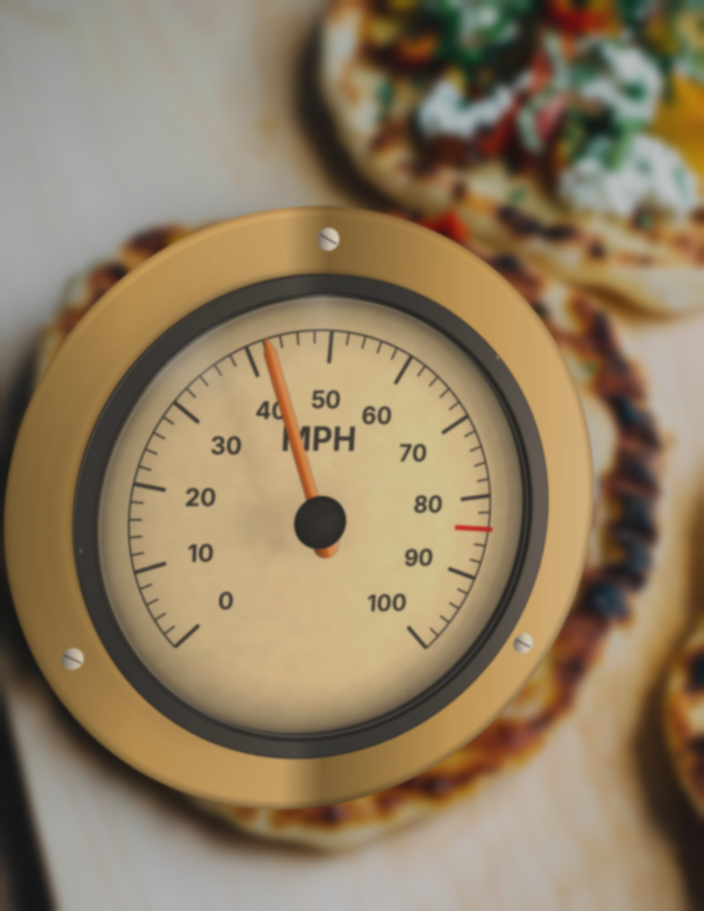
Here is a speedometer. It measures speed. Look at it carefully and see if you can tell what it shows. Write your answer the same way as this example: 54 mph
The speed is 42 mph
